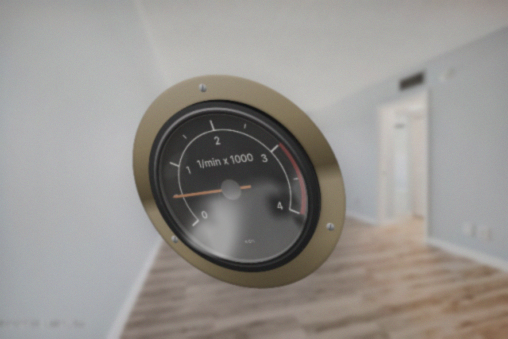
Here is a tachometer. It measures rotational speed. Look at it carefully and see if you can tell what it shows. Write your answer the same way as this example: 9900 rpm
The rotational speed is 500 rpm
